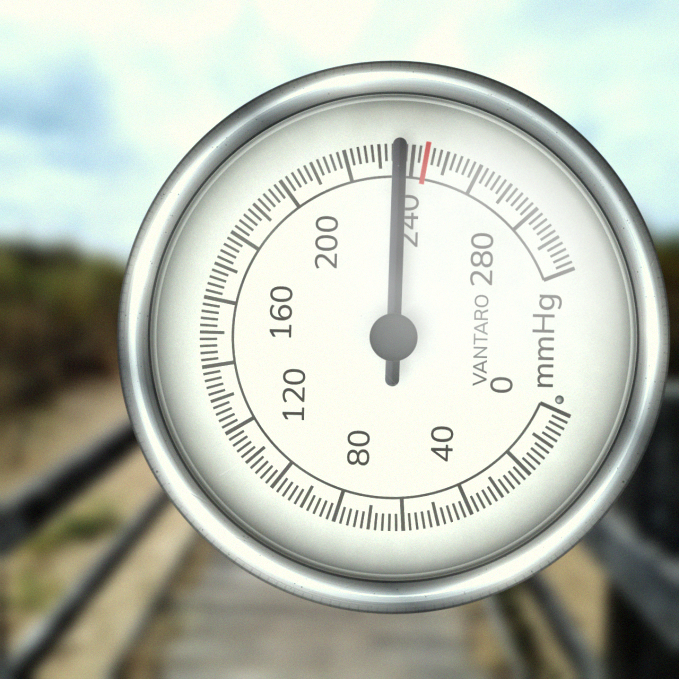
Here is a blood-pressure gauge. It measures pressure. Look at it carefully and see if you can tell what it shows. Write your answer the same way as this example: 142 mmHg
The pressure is 236 mmHg
